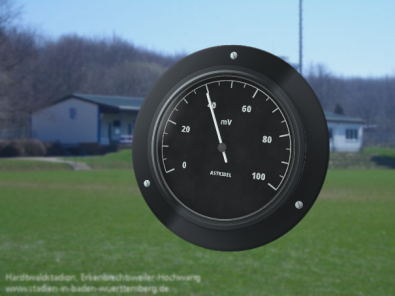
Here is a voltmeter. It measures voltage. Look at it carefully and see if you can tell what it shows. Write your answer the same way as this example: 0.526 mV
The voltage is 40 mV
